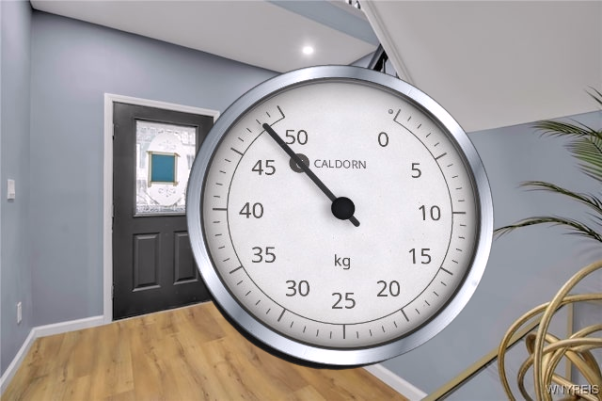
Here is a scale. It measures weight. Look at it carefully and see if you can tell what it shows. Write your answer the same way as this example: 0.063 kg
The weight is 48 kg
